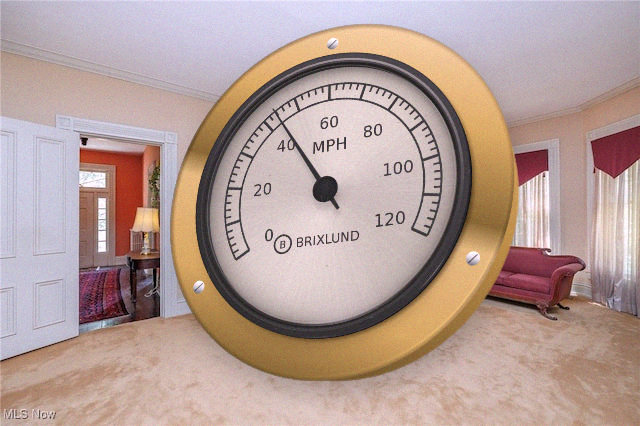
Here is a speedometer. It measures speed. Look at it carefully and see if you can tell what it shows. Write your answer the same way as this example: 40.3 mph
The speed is 44 mph
